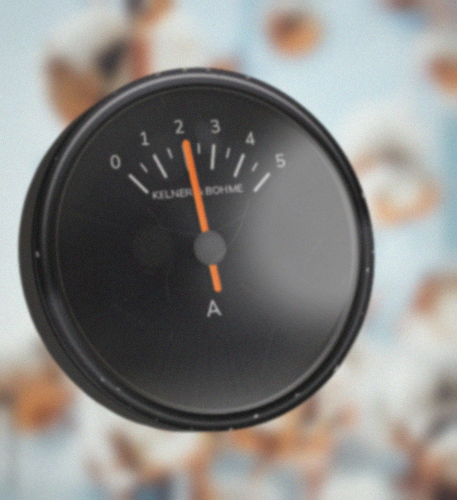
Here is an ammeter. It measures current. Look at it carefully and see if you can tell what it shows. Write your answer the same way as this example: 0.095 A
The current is 2 A
